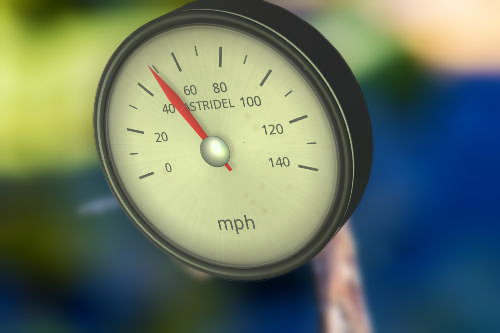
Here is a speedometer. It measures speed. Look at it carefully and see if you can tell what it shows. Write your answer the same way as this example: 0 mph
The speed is 50 mph
